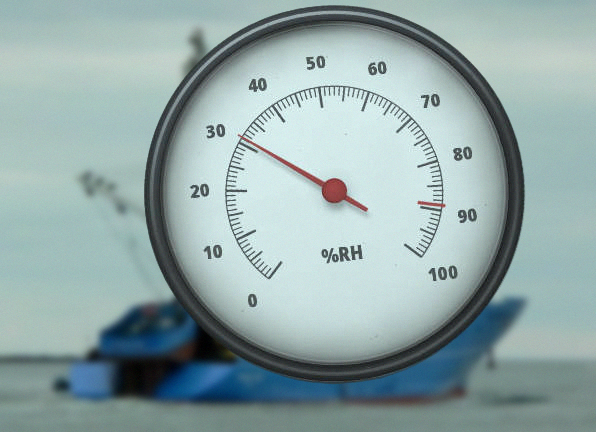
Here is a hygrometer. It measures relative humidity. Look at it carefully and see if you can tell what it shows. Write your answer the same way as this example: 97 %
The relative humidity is 31 %
